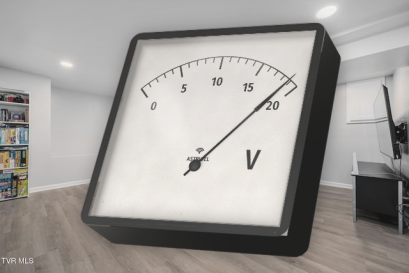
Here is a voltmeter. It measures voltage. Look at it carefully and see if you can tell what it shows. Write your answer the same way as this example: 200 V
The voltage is 19 V
